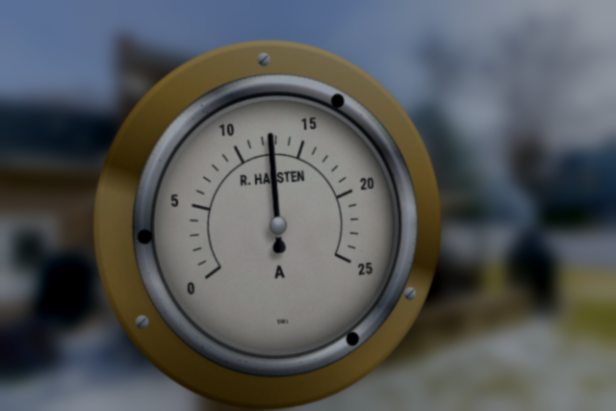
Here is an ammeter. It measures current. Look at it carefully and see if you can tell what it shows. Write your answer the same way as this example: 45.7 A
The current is 12.5 A
